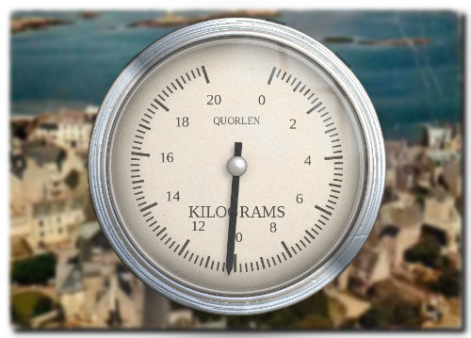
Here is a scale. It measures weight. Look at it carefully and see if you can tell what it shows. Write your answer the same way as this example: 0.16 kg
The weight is 10.2 kg
